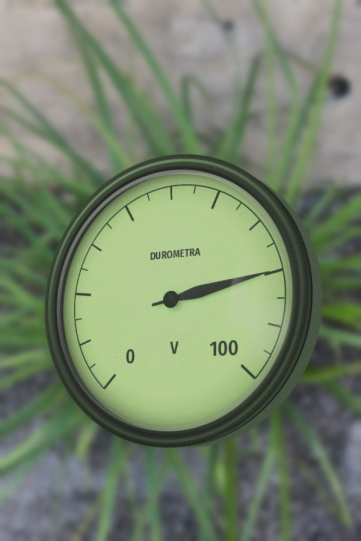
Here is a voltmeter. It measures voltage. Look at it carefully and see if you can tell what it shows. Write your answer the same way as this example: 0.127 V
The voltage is 80 V
